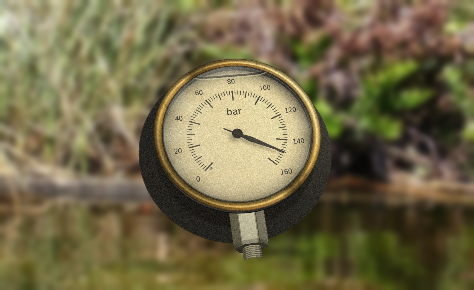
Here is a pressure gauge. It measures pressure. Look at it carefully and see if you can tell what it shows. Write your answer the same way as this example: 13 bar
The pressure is 150 bar
